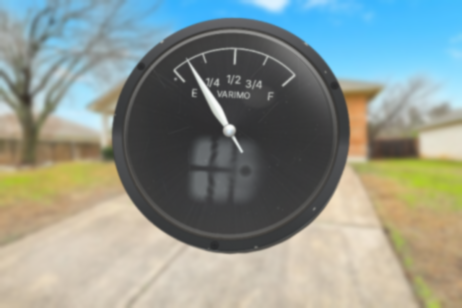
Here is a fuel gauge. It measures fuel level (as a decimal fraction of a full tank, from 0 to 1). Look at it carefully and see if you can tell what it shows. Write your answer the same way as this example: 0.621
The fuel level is 0.125
